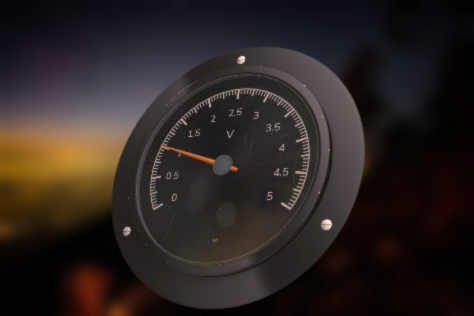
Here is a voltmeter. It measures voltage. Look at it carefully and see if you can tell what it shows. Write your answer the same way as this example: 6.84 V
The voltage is 1 V
